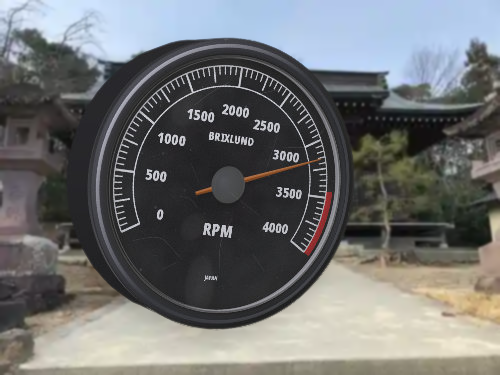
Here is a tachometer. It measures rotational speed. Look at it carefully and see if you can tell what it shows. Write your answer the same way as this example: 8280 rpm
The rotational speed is 3150 rpm
